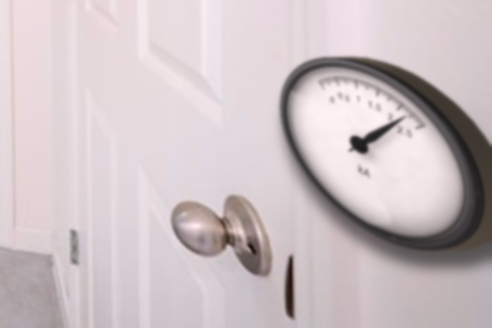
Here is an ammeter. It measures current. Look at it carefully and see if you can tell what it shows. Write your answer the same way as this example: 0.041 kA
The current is 2.25 kA
